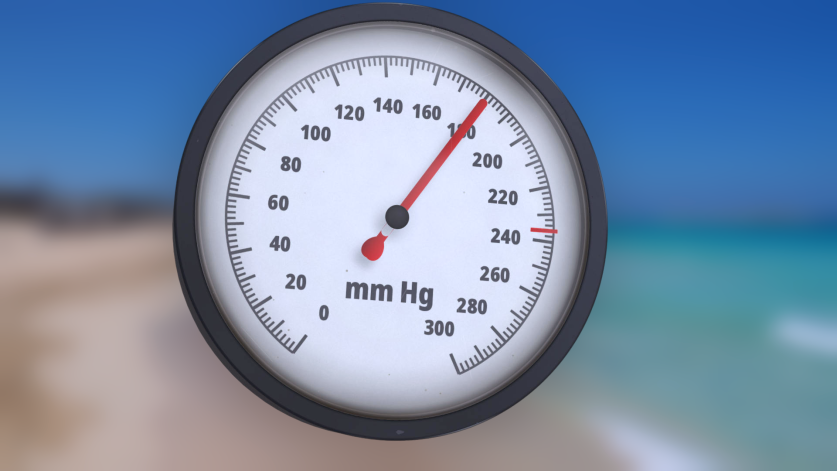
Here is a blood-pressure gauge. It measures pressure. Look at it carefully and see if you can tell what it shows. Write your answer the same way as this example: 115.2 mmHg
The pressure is 180 mmHg
